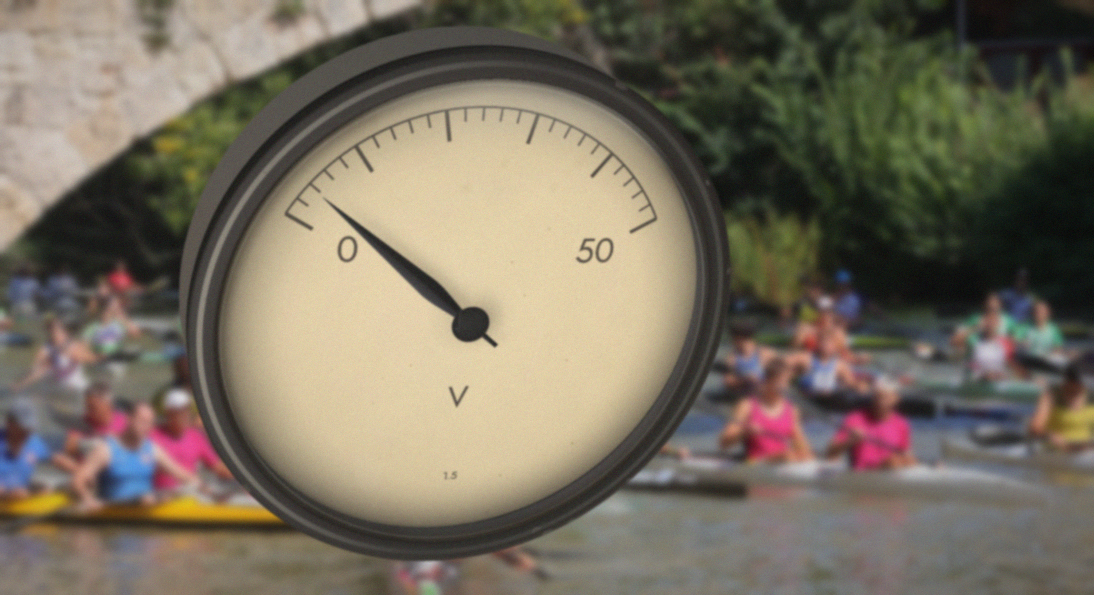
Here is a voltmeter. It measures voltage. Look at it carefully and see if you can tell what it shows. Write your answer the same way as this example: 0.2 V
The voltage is 4 V
